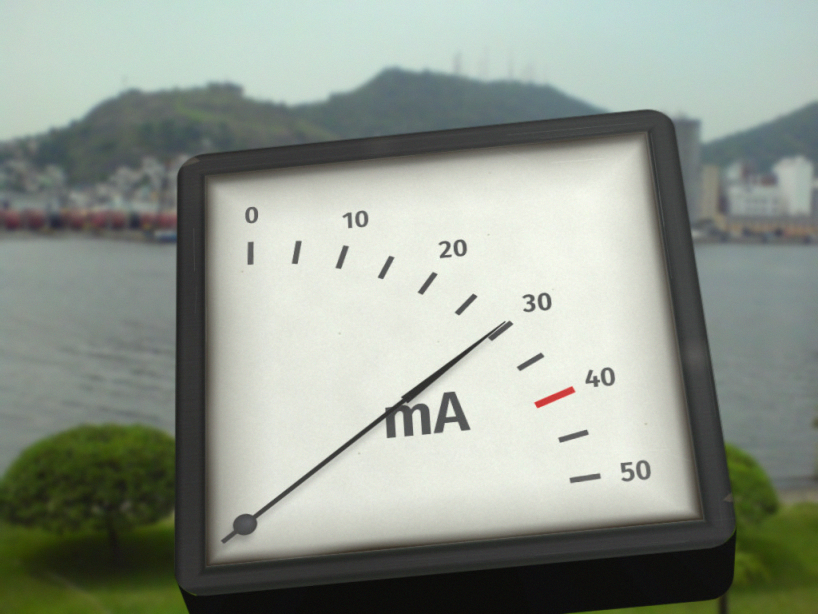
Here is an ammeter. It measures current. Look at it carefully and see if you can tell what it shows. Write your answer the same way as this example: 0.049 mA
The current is 30 mA
